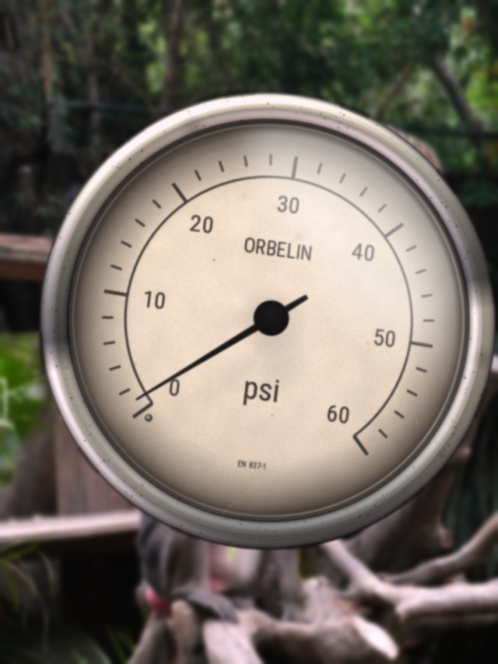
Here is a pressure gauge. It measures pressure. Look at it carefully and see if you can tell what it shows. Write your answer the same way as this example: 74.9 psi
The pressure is 1 psi
